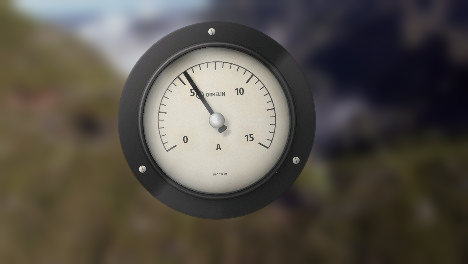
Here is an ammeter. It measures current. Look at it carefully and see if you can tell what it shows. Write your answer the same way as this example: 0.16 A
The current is 5.5 A
